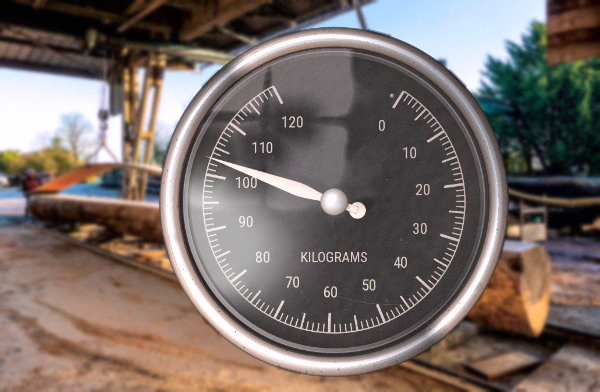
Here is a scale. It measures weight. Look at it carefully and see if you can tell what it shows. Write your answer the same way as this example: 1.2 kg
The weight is 103 kg
